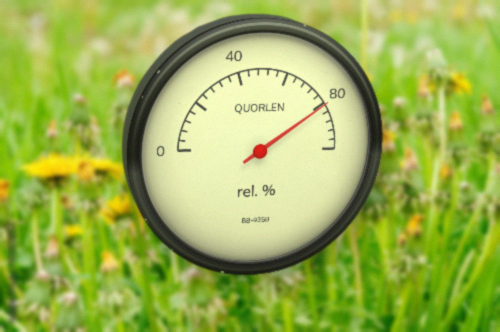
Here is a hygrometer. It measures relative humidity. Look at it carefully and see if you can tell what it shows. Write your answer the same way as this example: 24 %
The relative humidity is 80 %
